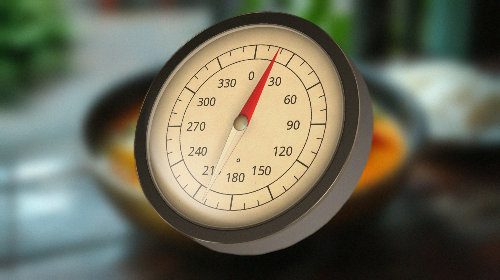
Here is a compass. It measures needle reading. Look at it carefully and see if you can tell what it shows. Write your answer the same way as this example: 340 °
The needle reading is 20 °
